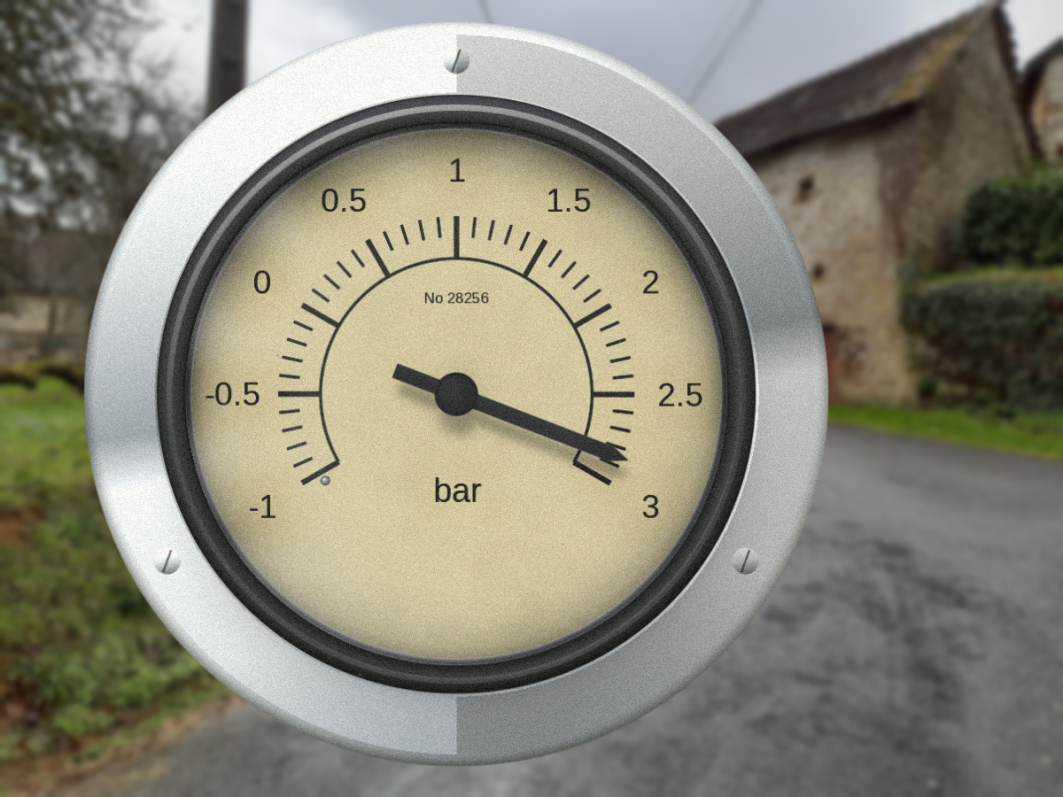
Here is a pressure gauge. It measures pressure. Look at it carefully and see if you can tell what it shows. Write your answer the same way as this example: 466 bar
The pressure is 2.85 bar
